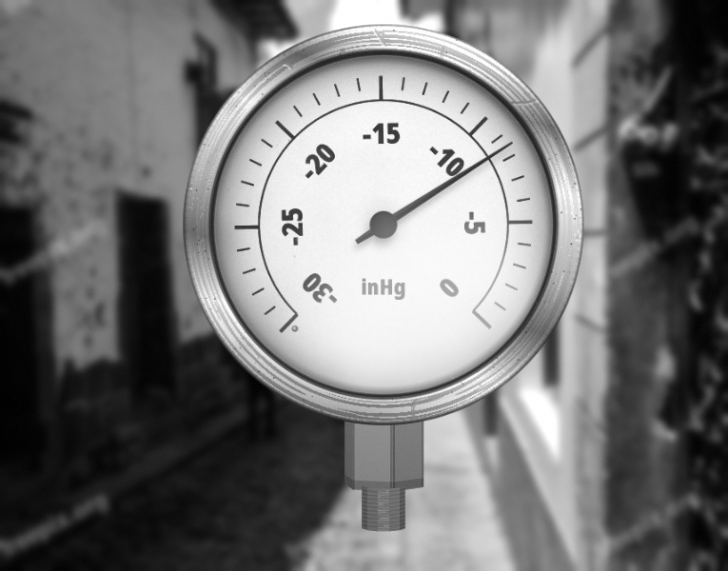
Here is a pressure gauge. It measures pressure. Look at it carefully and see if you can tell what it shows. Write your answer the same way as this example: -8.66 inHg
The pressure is -8.5 inHg
